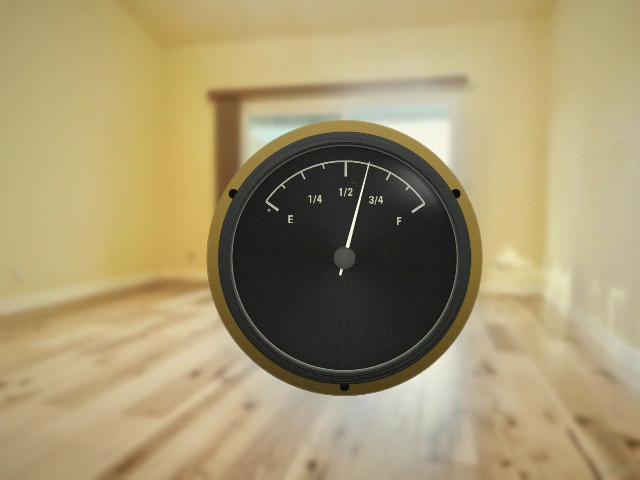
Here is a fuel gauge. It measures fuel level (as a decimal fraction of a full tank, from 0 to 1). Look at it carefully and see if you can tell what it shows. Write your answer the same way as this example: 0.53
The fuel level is 0.625
